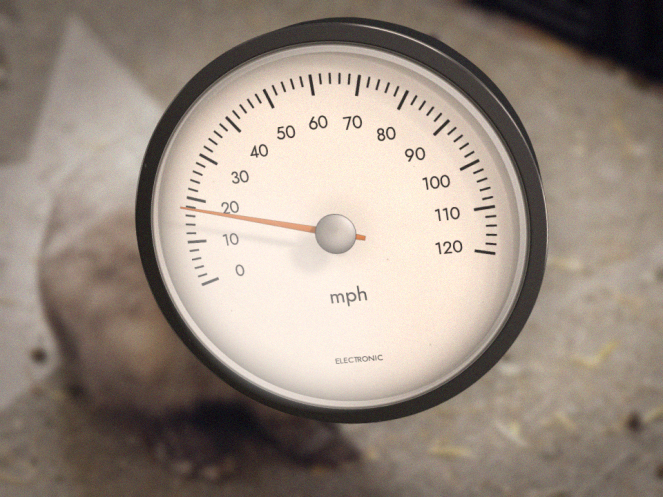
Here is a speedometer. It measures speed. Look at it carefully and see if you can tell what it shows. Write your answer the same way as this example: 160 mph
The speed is 18 mph
